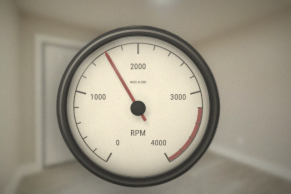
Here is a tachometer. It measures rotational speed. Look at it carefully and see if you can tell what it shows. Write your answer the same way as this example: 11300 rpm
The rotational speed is 1600 rpm
